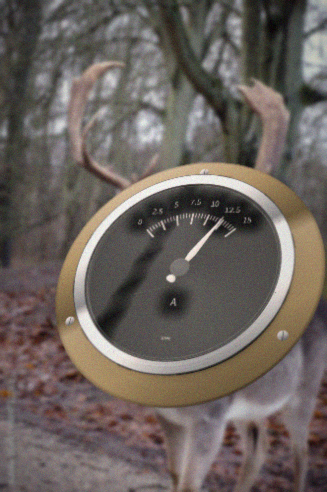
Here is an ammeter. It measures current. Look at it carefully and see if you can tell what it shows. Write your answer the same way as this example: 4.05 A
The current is 12.5 A
